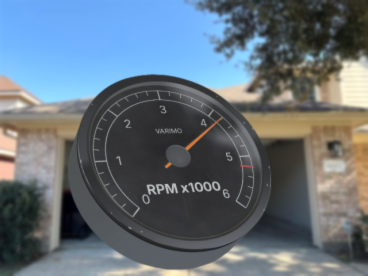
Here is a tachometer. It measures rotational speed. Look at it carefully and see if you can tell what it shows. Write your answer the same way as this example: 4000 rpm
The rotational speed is 4200 rpm
